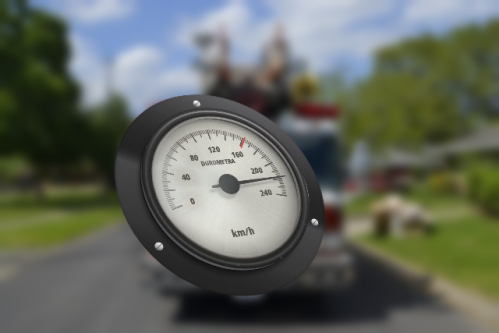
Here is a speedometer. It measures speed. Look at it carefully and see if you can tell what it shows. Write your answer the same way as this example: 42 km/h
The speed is 220 km/h
